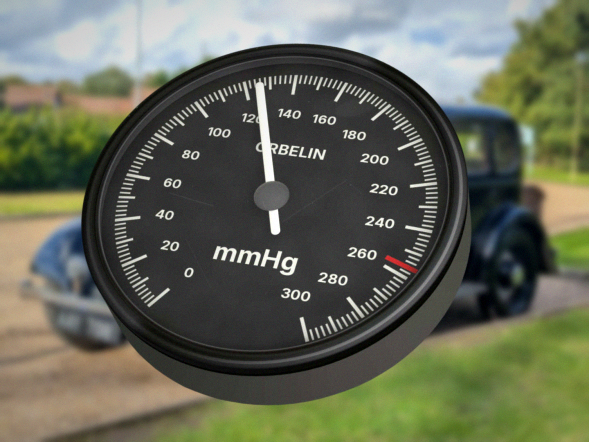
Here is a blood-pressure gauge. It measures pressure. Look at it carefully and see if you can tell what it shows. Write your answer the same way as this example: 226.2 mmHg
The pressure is 126 mmHg
